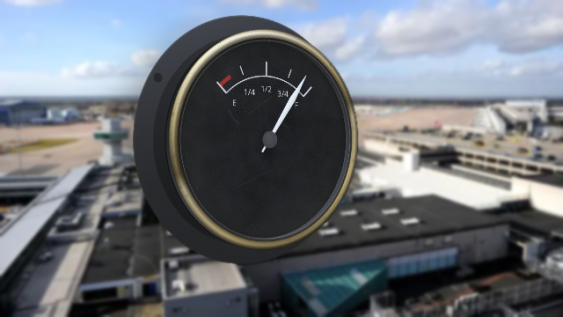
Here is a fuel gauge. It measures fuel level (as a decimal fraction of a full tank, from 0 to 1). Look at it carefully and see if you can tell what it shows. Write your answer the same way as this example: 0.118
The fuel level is 0.875
